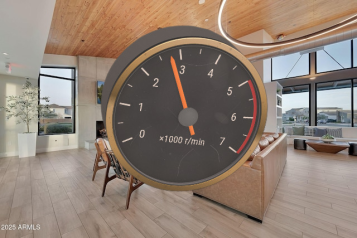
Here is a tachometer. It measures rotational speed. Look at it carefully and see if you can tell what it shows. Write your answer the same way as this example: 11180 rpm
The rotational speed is 2750 rpm
